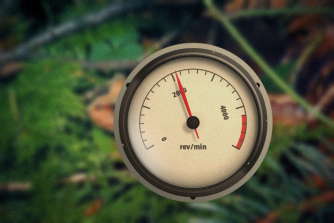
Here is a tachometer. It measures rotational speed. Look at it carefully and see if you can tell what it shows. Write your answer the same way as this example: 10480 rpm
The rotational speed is 2100 rpm
